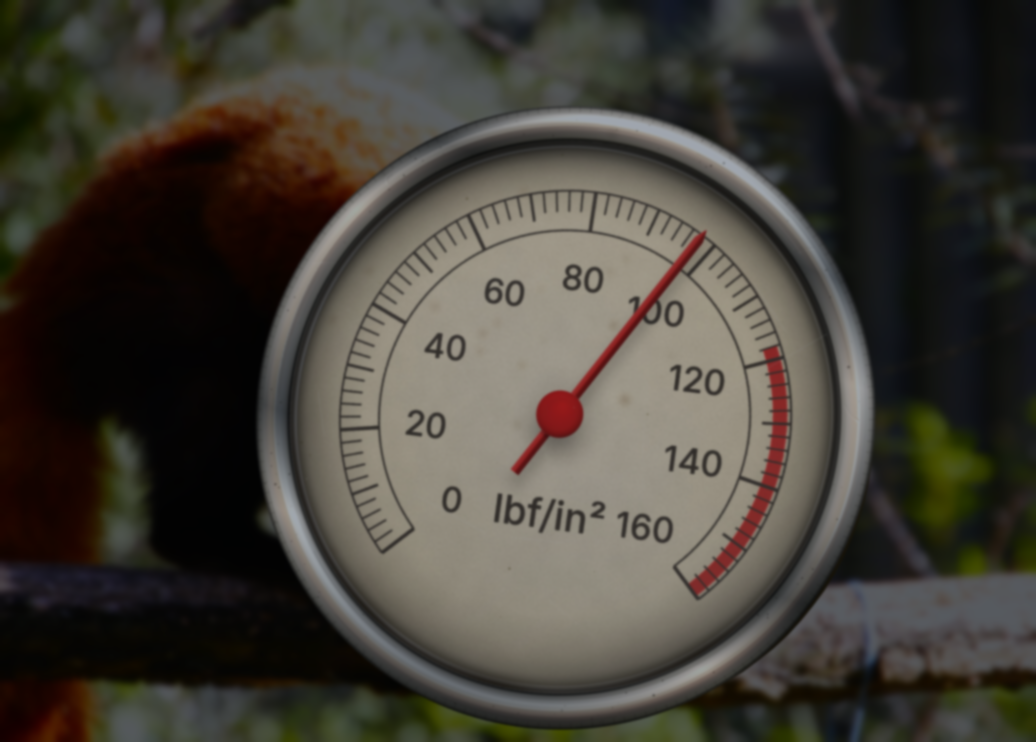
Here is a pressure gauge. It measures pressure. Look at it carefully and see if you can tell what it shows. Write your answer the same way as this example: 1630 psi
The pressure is 98 psi
